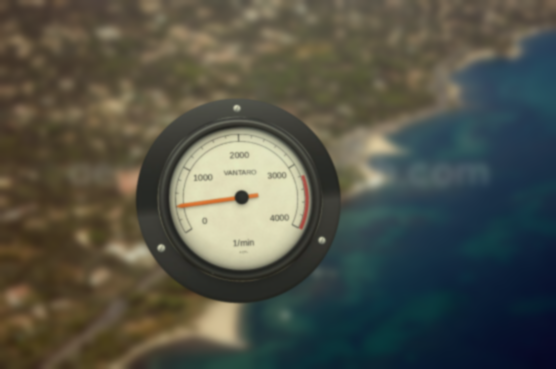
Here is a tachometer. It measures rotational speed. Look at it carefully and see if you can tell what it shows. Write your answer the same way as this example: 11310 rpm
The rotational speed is 400 rpm
